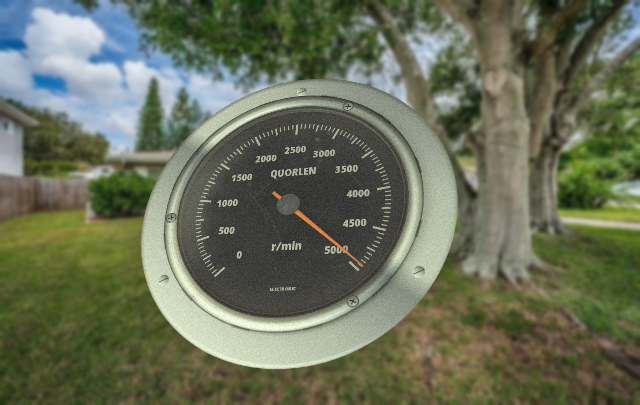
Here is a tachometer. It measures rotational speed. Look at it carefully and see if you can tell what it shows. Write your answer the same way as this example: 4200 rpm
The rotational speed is 4950 rpm
